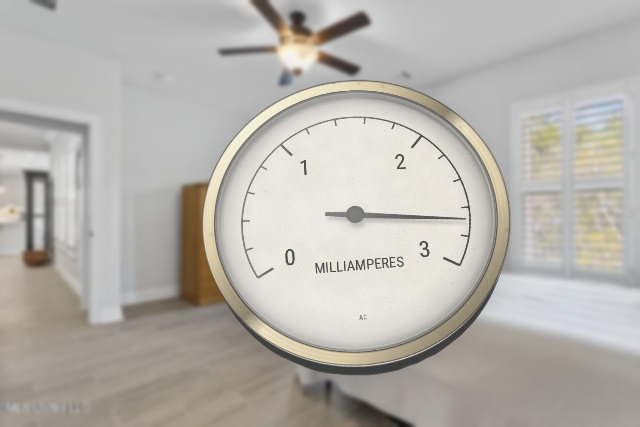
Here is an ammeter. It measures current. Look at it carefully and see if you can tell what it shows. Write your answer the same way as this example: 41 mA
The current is 2.7 mA
